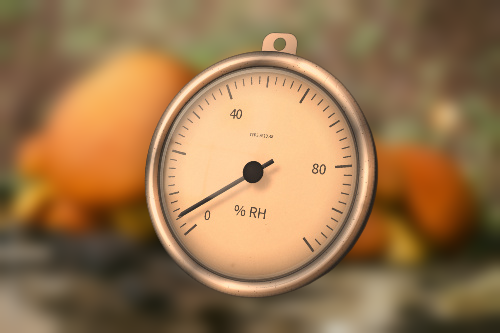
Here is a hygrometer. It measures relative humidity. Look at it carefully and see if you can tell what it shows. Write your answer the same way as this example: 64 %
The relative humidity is 4 %
